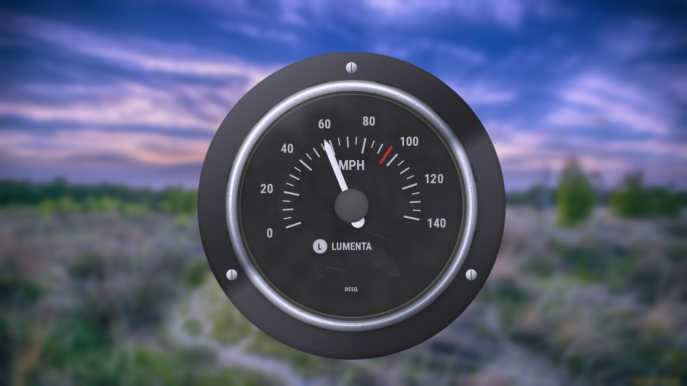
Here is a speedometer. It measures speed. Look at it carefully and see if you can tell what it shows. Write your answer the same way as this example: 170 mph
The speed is 57.5 mph
